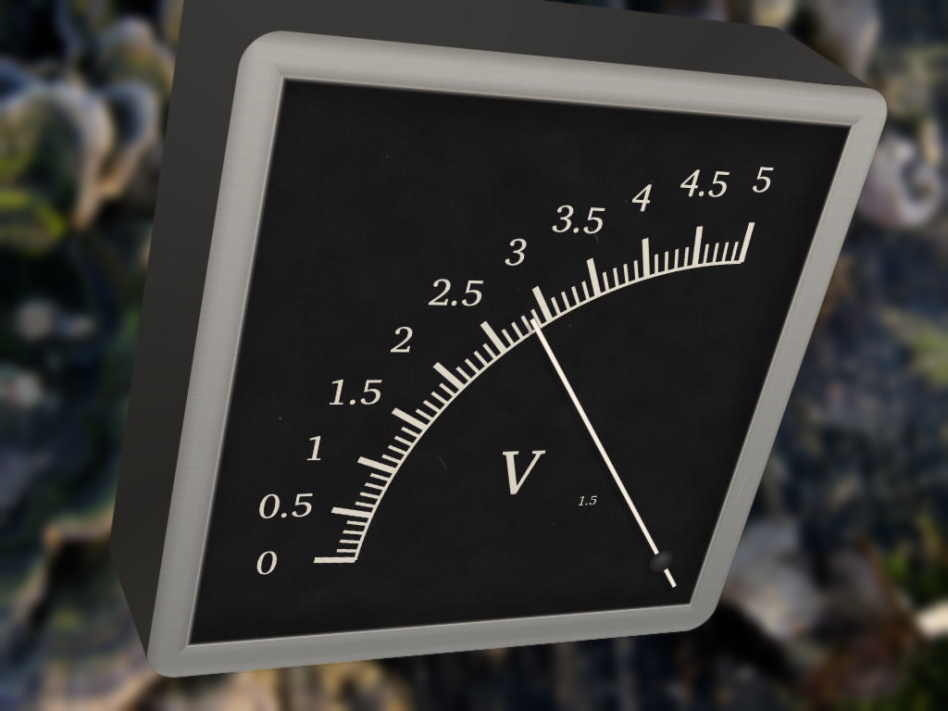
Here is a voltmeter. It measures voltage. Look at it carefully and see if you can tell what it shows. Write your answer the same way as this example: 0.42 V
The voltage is 2.85 V
